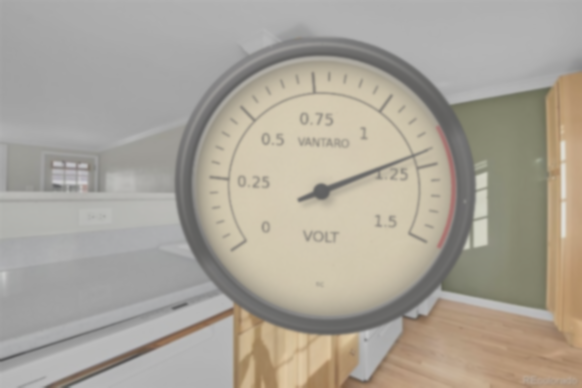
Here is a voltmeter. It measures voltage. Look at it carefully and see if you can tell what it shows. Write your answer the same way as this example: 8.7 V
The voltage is 1.2 V
